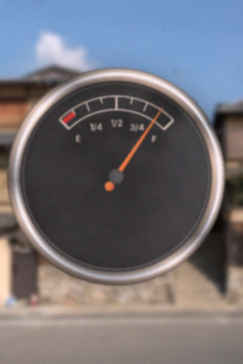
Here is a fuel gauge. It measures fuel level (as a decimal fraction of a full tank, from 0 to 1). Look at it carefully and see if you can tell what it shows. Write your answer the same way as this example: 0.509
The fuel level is 0.875
